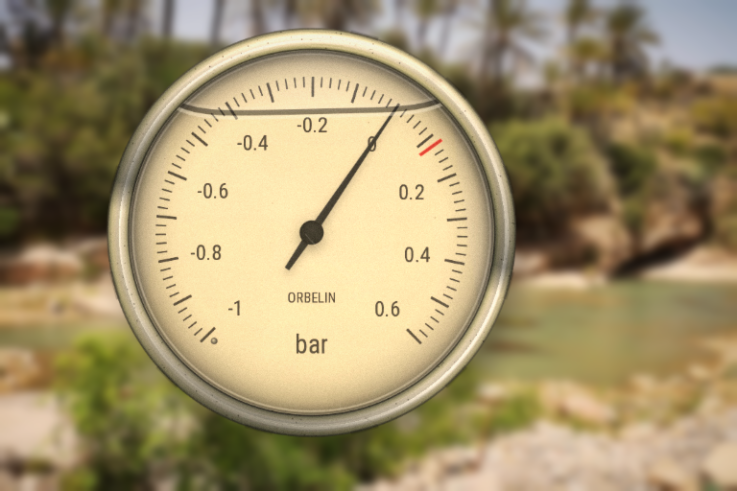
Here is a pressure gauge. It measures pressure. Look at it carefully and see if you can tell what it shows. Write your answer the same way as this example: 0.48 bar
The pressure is 0 bar
